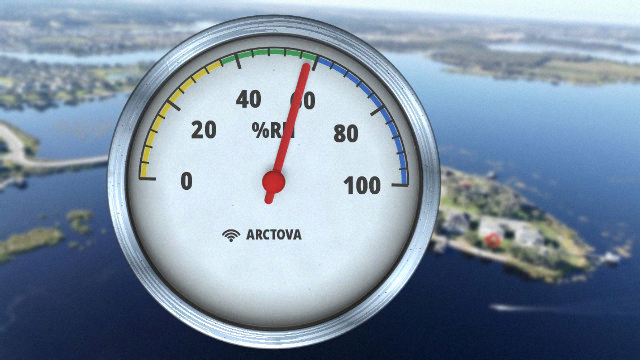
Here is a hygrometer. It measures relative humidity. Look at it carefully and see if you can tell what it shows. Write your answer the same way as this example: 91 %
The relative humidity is 58 %
